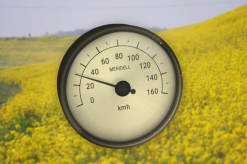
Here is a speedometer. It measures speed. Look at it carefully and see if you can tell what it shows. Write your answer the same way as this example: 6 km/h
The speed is 30 km/h
